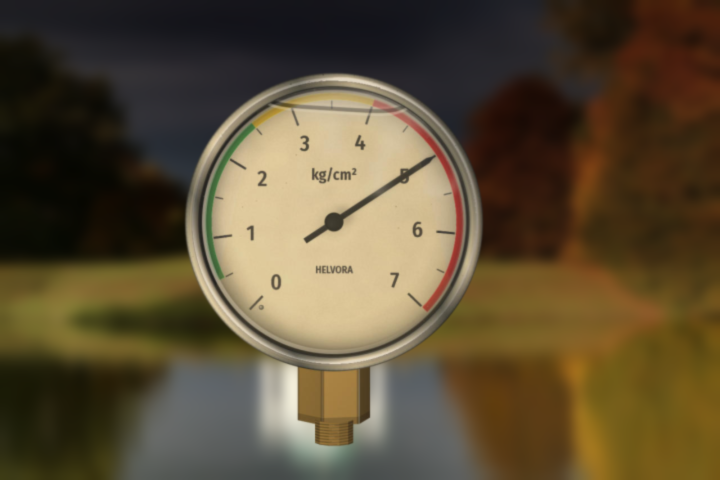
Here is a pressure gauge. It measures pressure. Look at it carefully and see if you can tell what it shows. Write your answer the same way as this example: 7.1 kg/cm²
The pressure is 5 kg/cm²
